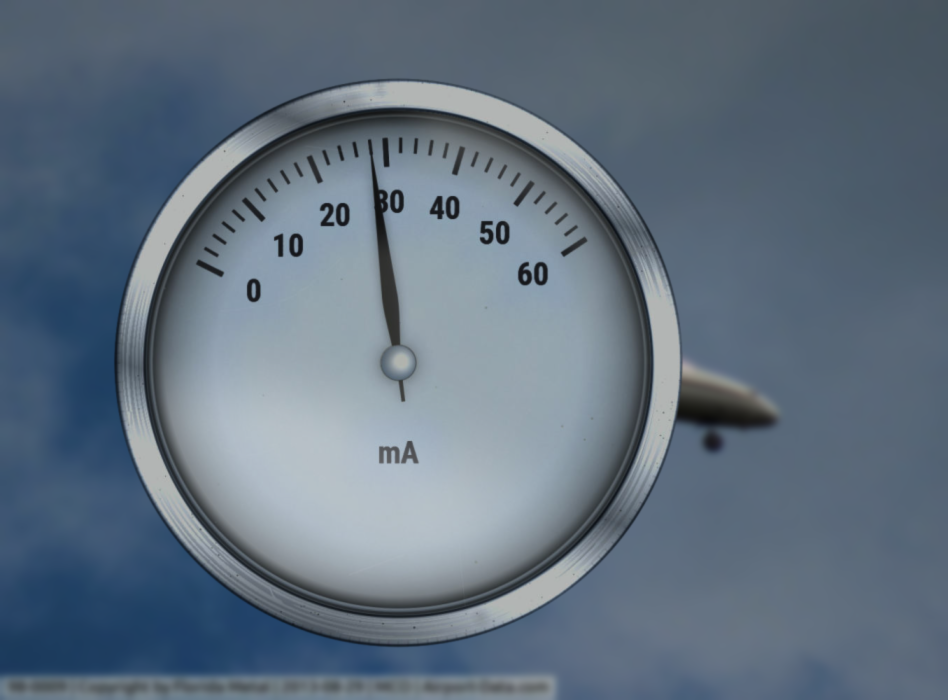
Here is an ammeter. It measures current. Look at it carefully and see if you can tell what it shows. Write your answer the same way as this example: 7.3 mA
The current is 28 mA
